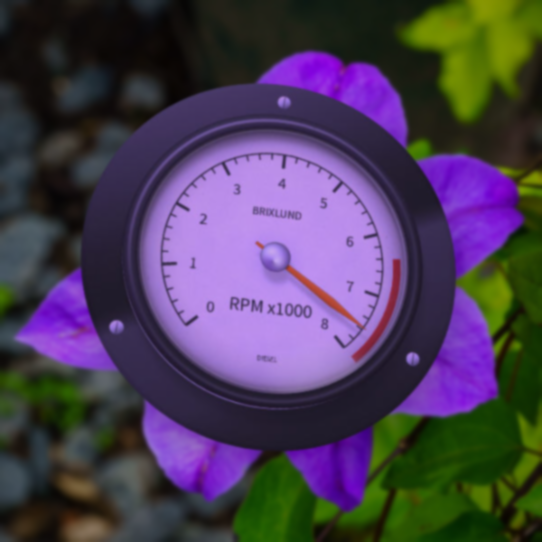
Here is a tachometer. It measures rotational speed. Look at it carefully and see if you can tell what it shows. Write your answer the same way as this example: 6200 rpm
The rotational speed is 7600 rpm
